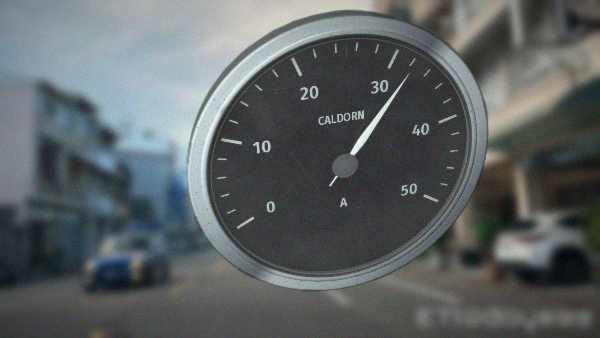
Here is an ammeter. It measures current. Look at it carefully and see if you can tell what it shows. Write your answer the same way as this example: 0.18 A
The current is 32 A
